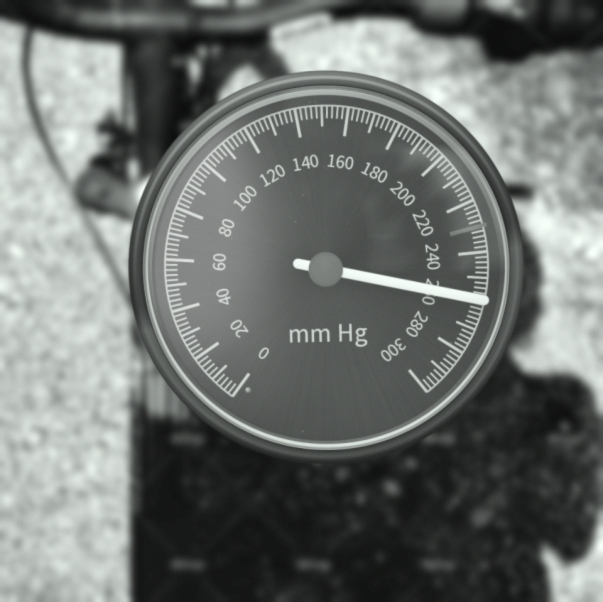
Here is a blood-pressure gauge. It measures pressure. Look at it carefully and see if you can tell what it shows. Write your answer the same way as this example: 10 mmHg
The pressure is 258 mmHg
